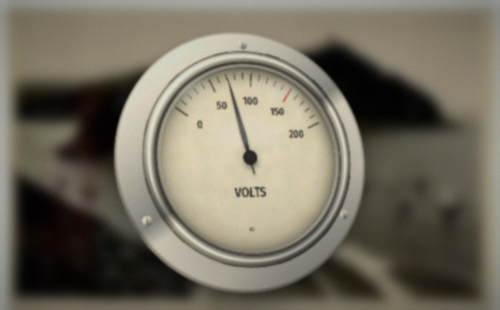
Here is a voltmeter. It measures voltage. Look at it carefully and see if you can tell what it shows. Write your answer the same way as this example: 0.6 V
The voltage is 70 V
